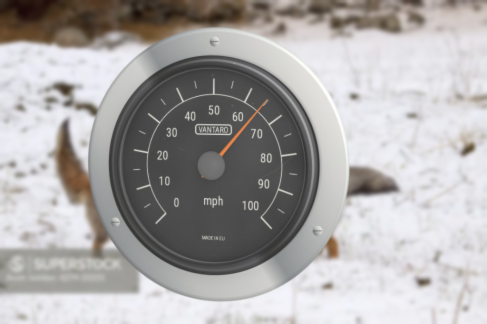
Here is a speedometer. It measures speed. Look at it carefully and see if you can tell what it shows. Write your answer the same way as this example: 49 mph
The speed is 65 mph
